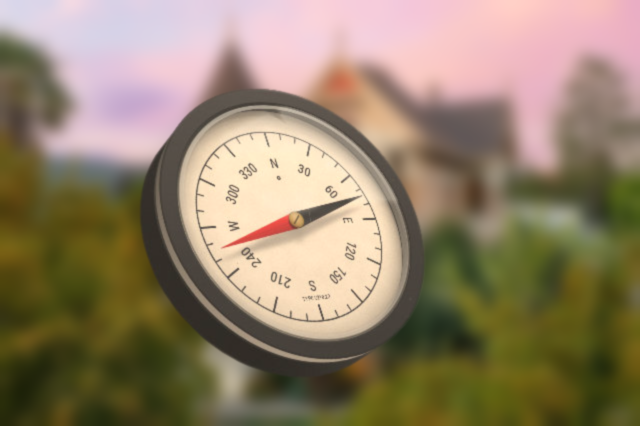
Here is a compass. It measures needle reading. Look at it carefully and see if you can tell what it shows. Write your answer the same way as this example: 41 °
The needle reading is 255 °
